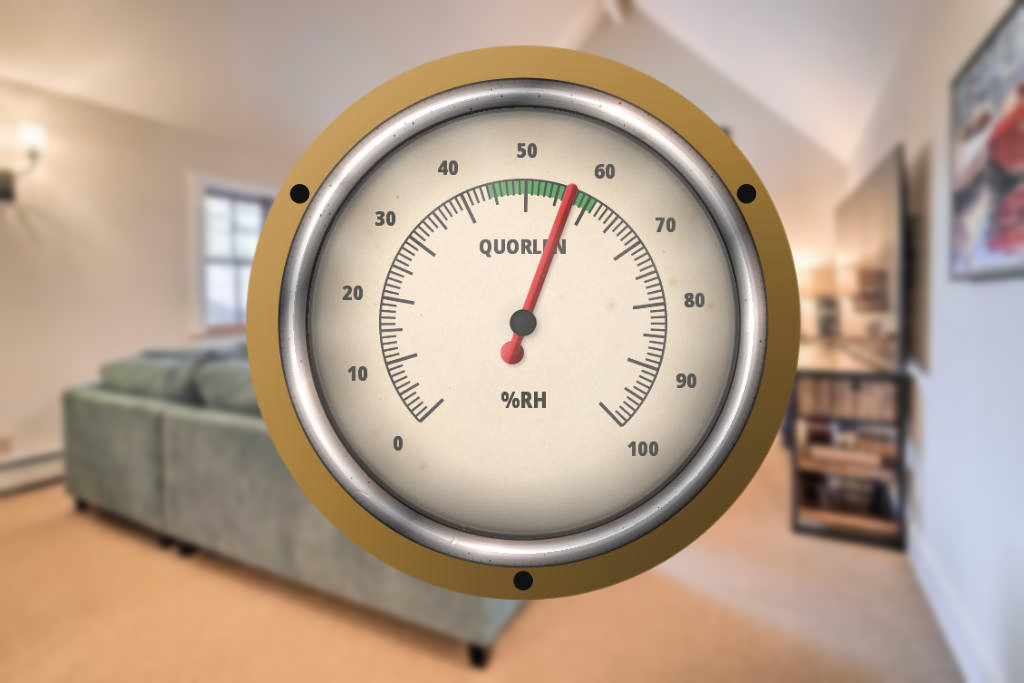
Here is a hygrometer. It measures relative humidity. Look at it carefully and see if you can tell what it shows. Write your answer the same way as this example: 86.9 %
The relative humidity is 57 %
